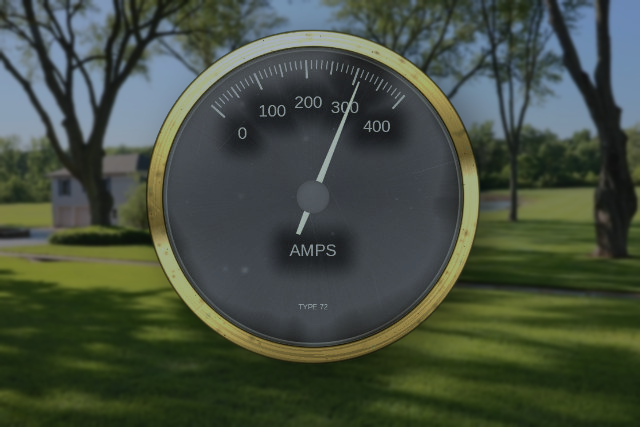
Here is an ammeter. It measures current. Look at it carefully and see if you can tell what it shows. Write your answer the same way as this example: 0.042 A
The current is 310 A
